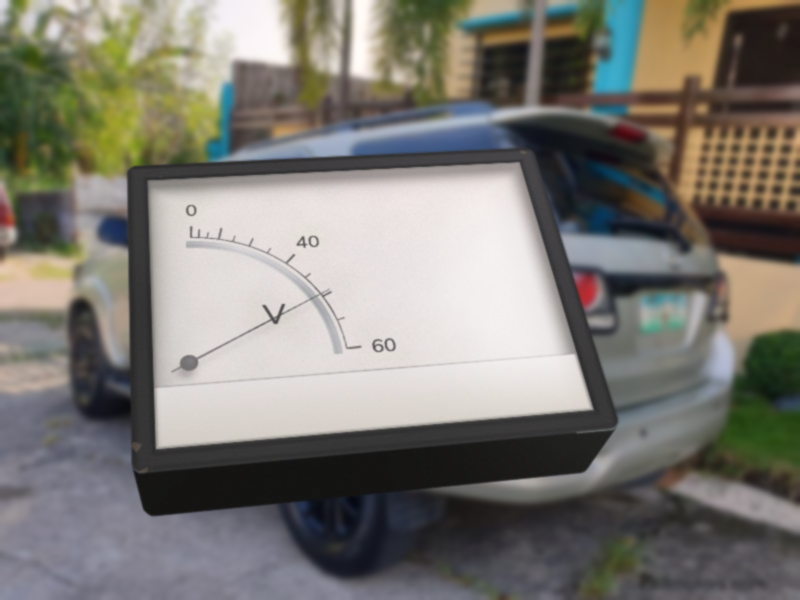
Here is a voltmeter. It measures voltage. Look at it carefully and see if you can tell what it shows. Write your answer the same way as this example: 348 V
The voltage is 50 V
